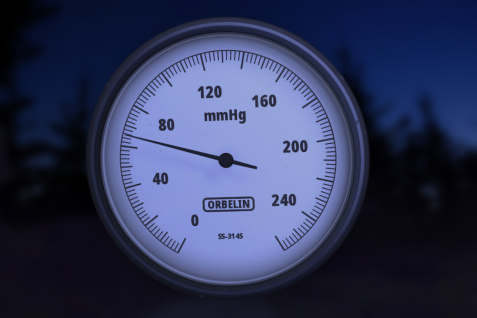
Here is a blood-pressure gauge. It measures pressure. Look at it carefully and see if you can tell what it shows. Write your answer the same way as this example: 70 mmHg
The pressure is 66 mmHg
